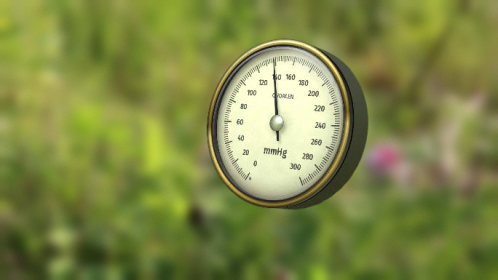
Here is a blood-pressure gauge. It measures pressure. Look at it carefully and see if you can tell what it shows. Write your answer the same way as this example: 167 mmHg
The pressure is 140 mmHg
